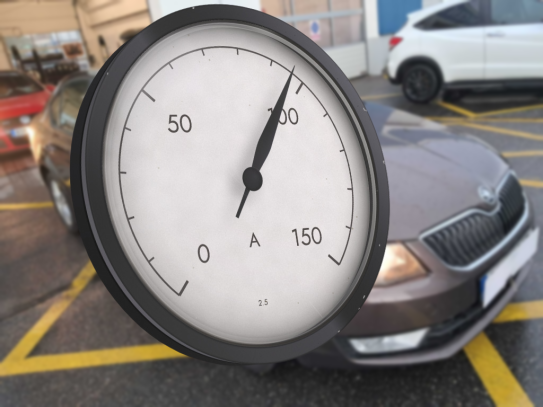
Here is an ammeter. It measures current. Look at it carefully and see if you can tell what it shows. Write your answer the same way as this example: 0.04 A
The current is 95 A
